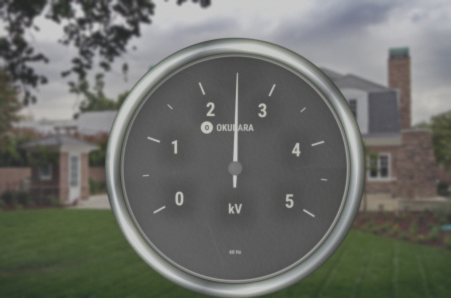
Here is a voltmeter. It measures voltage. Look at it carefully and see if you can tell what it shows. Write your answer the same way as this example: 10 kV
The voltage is 2.5 kV
